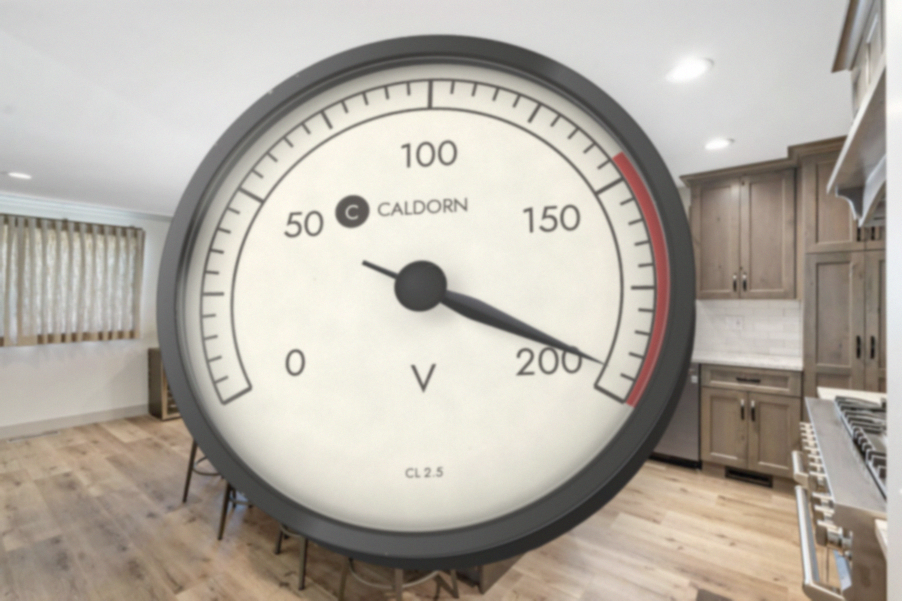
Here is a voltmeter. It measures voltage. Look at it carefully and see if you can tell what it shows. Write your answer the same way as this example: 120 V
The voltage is 195 V
